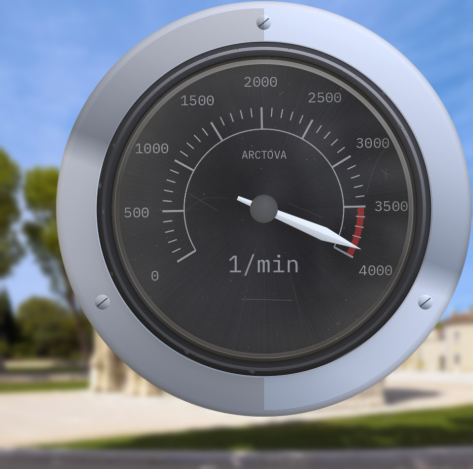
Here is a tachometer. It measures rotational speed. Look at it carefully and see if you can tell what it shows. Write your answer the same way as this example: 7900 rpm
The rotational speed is 3900 rpm
